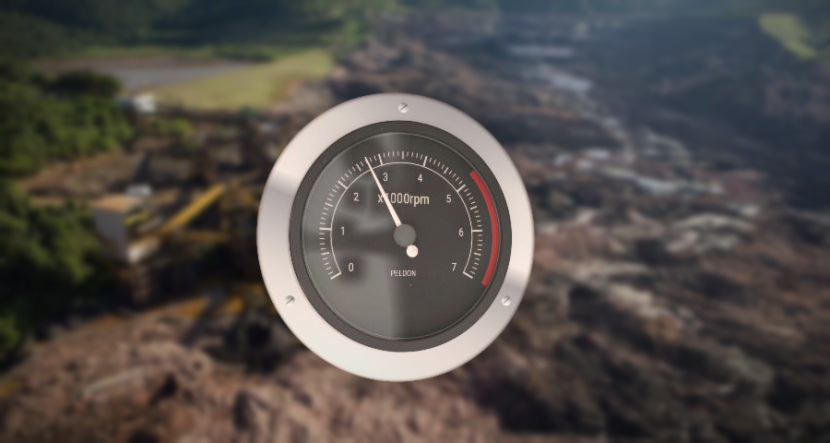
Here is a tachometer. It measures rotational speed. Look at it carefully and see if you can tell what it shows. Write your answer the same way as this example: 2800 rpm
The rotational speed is 2700 rpm
